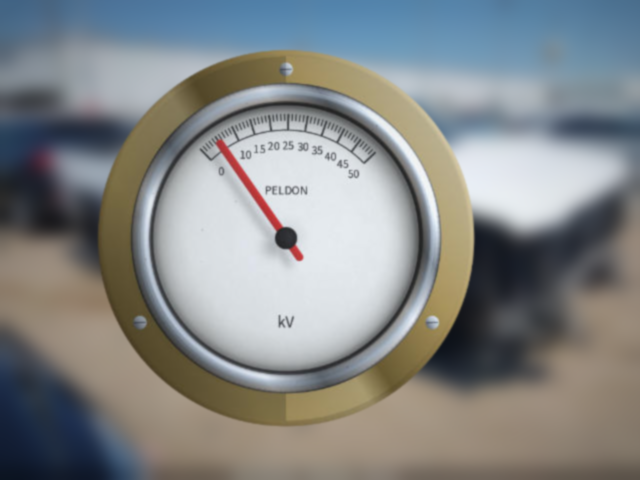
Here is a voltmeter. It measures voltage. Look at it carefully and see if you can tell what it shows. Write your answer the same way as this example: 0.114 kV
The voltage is 5 kV
